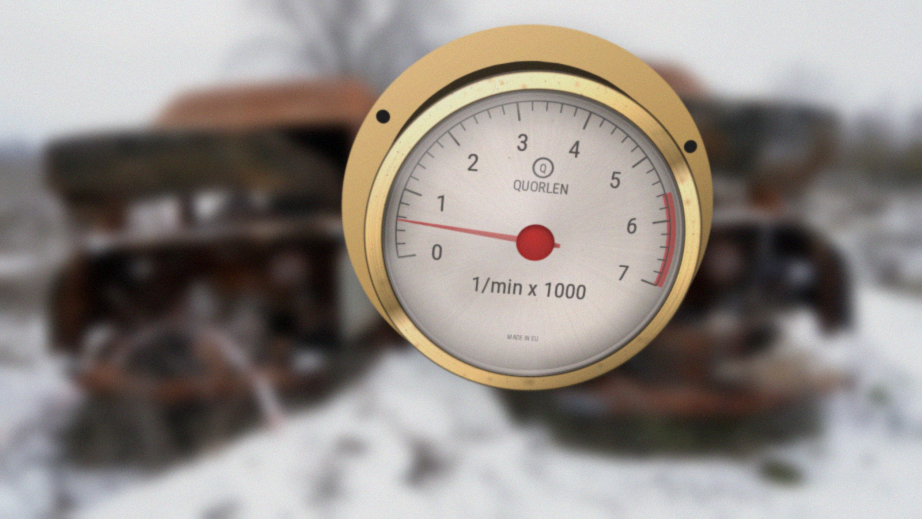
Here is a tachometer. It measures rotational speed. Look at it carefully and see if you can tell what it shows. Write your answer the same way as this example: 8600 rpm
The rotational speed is 600 rpm
